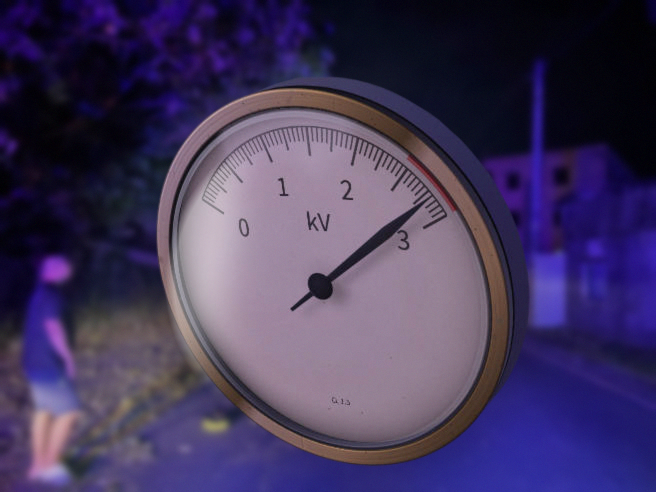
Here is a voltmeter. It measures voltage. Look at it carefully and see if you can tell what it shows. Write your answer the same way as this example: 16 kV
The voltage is 2.8 kV
